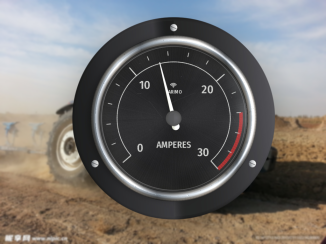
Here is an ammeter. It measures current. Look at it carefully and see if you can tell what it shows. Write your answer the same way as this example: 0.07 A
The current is 13 A
